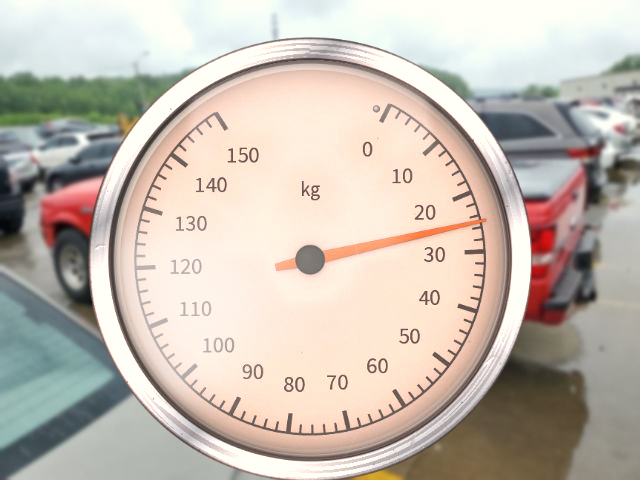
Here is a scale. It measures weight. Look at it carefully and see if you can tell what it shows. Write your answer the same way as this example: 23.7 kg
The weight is 25 kg
